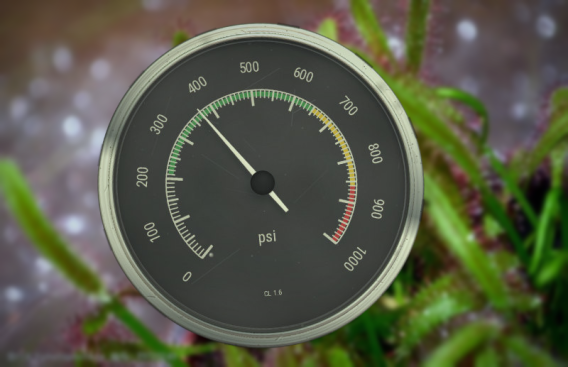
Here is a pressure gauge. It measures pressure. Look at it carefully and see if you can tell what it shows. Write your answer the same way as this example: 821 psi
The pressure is 370 psi
